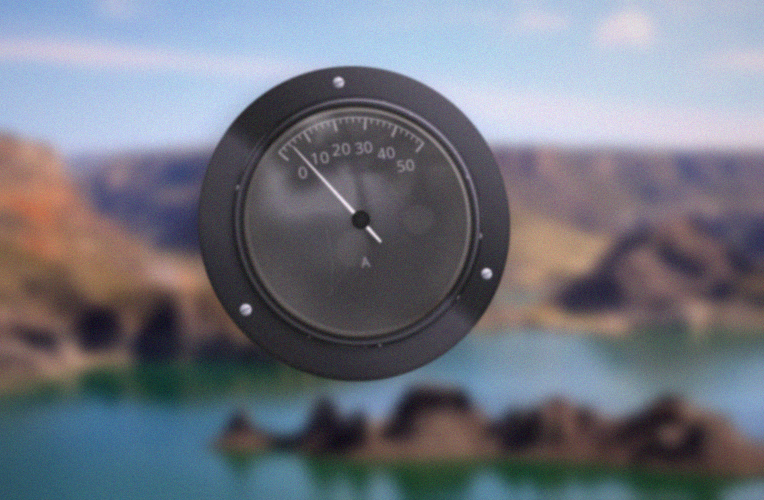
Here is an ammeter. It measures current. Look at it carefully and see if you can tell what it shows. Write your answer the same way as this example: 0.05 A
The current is 4 A
